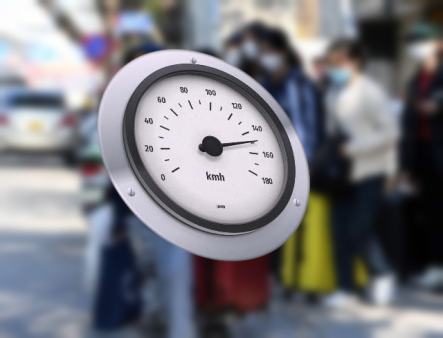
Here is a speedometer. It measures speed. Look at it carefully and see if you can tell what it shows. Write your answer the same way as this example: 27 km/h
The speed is 150 km/h
